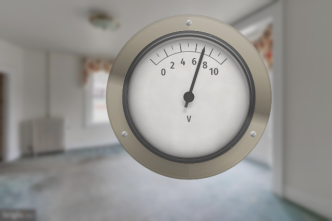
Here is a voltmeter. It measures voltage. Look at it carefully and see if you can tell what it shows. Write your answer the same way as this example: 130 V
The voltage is 7 V
